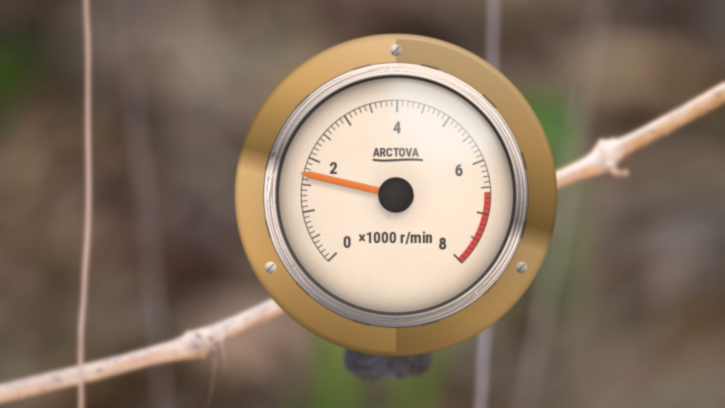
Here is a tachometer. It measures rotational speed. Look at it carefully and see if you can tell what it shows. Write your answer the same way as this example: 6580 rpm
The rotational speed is 1700 rpm
